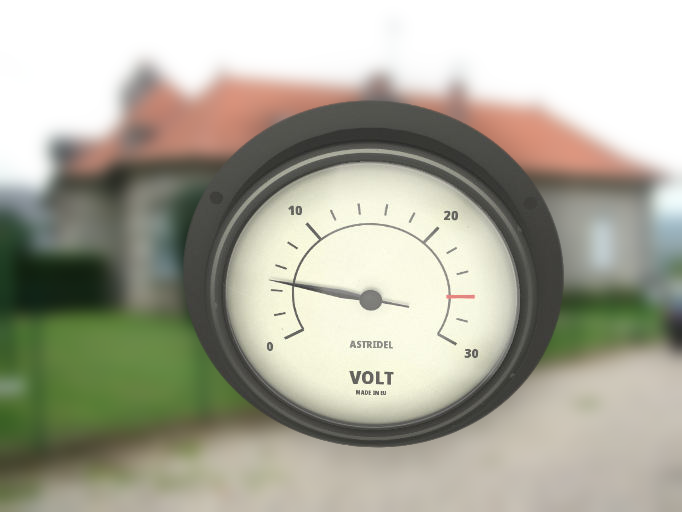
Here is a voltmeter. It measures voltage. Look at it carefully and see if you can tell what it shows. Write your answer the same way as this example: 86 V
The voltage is 5 V
